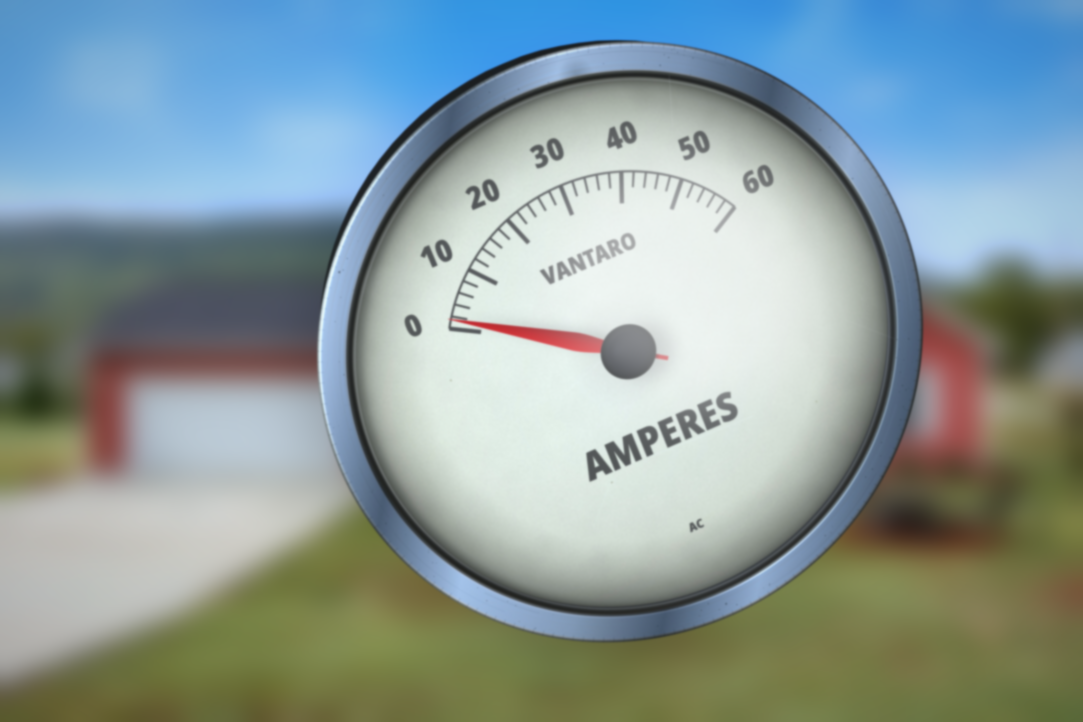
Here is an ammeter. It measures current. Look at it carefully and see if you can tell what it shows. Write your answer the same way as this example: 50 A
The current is 2 A
